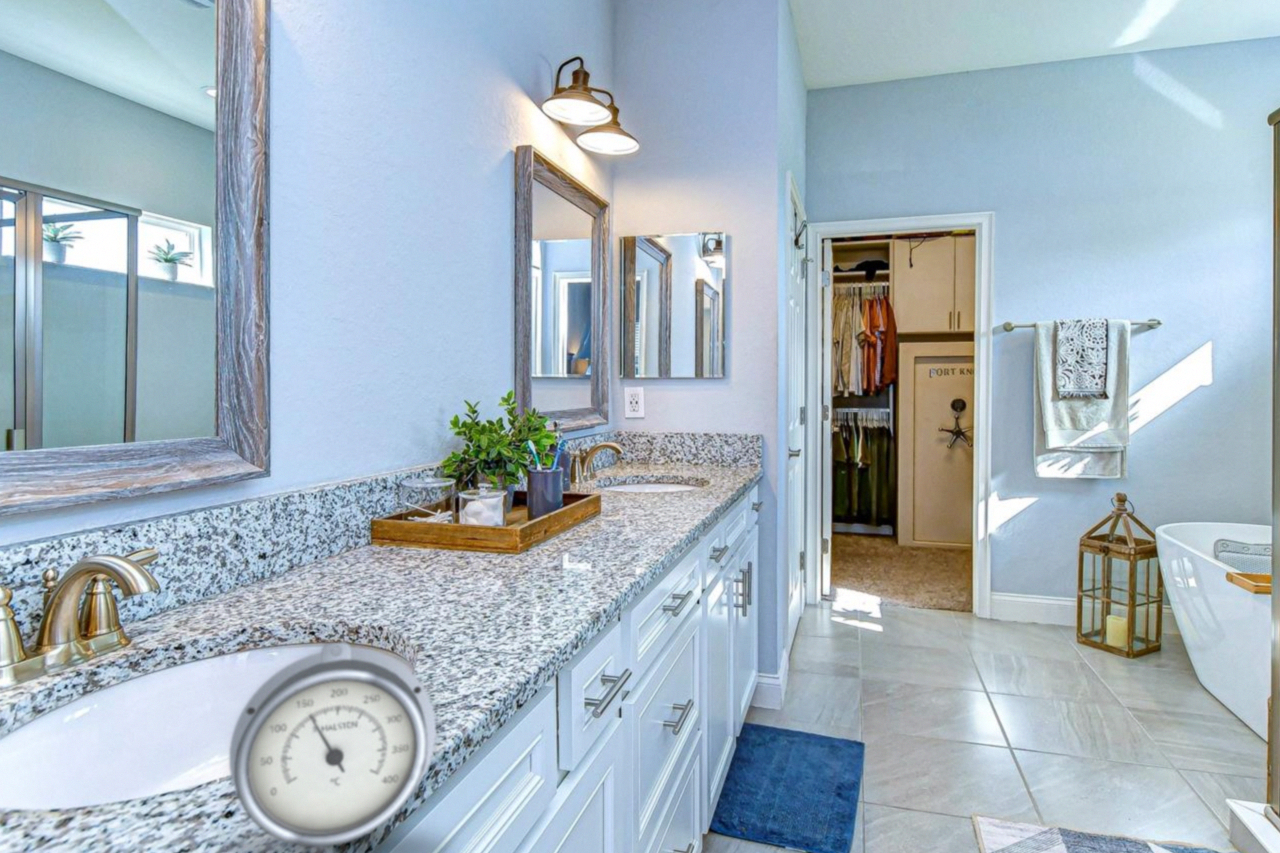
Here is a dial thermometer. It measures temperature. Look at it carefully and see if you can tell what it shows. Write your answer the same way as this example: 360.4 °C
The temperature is 150 °C
